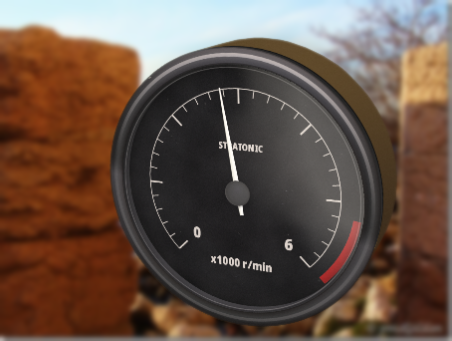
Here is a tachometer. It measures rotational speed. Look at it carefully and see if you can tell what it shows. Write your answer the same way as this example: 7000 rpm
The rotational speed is 2800 rpm
